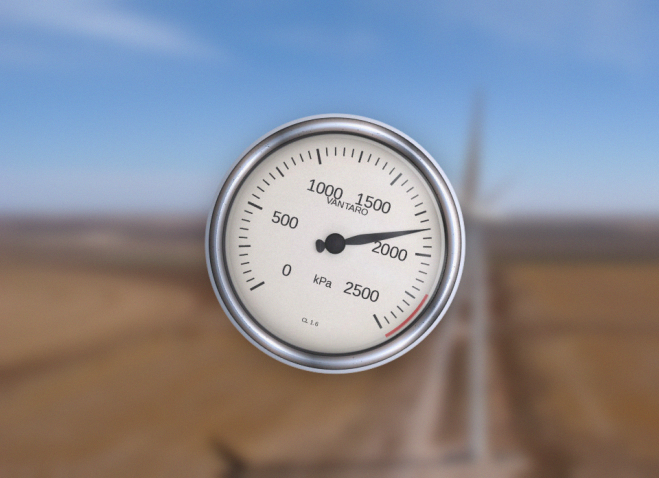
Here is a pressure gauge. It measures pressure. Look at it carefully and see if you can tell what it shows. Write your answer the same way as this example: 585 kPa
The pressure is 1850 kPa
